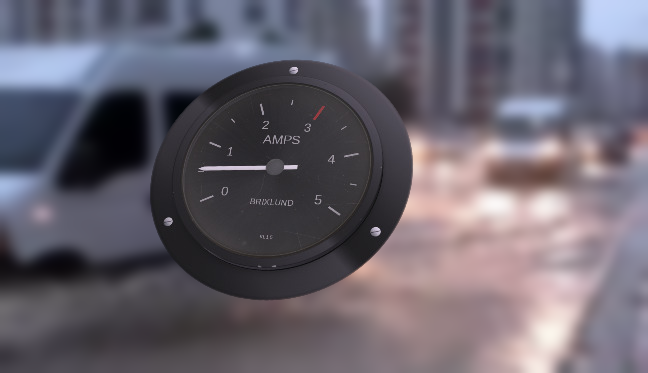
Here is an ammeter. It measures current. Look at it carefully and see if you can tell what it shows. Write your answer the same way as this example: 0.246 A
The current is 0.5 A
